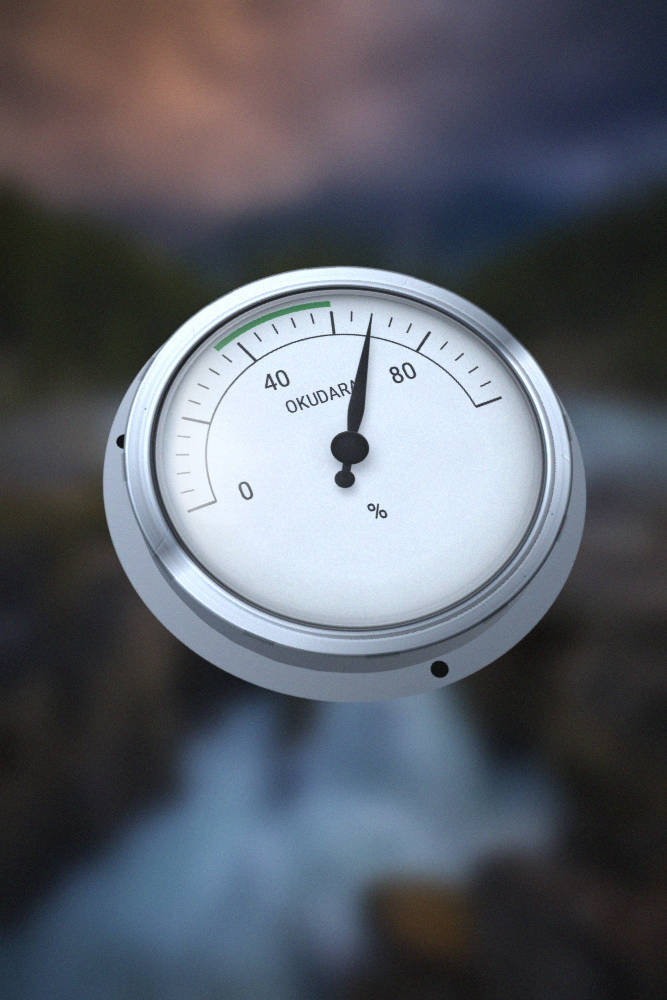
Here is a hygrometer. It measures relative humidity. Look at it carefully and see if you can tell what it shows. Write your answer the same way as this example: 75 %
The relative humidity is 68 %
